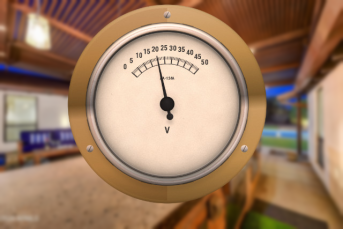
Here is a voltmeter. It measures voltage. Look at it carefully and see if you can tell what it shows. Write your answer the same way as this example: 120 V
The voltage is 20 V
